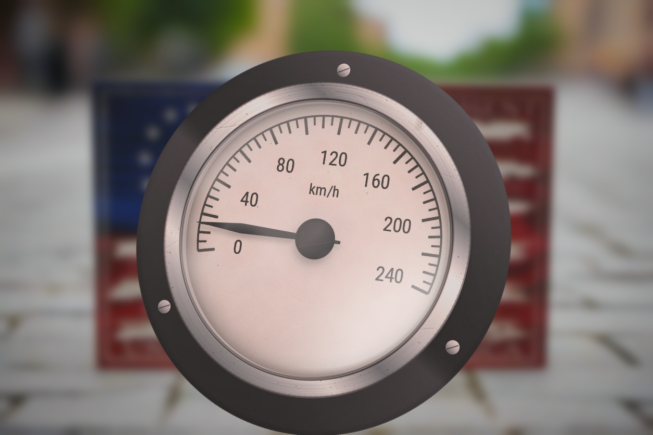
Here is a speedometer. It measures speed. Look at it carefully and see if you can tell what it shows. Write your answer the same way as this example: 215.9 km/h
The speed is 15 km/h
